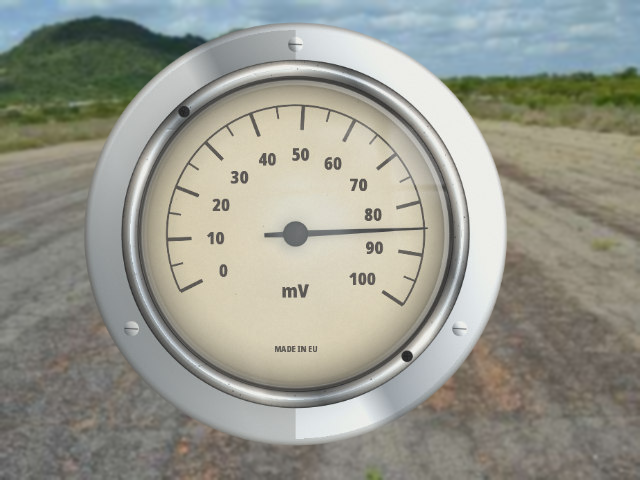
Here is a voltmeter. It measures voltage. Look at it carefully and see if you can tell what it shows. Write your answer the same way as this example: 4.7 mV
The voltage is 85 mV
